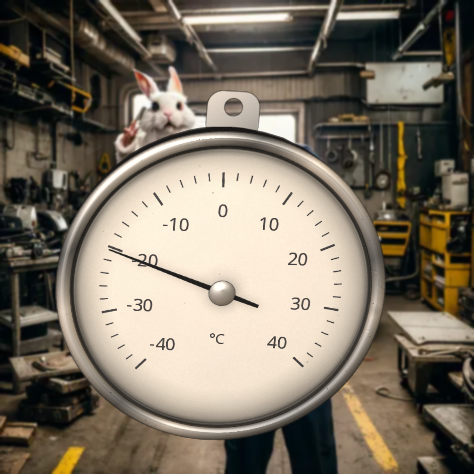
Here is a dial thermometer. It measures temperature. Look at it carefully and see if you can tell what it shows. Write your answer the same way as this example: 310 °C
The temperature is -20 °C
